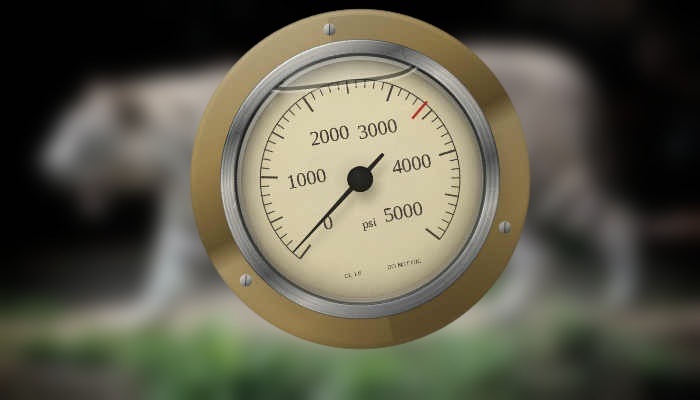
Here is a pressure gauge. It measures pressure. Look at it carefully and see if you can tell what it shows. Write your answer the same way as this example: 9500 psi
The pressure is 100 psi
